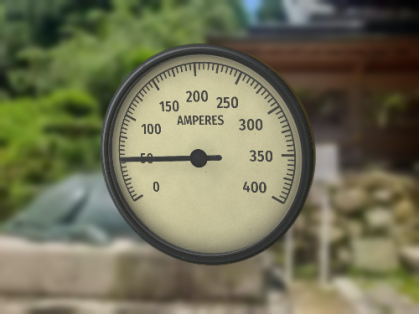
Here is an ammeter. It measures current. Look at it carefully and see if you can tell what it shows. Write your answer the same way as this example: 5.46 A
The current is 50 A
